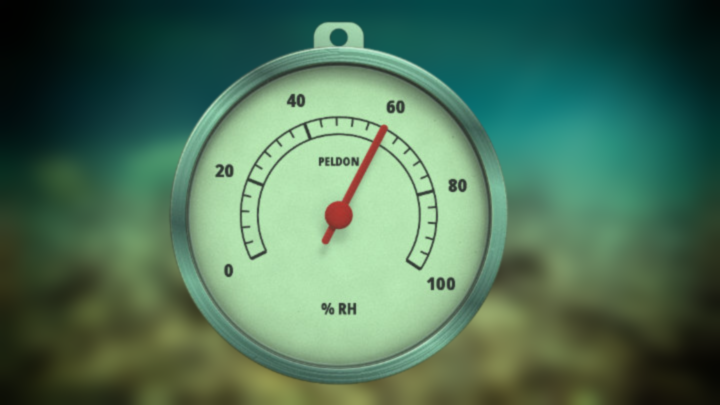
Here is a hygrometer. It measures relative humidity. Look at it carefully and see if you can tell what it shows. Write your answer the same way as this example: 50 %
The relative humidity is 60 %
